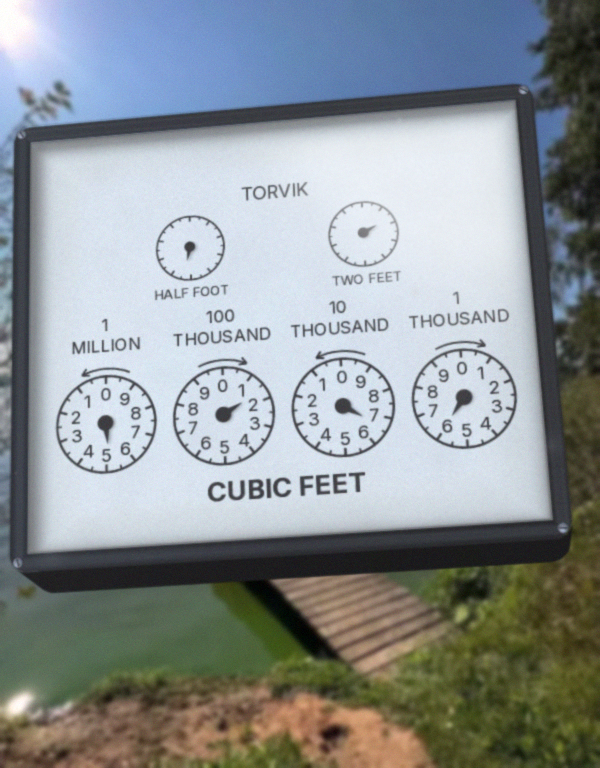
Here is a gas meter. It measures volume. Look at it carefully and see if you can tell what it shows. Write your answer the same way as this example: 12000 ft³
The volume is 516600 ft³
